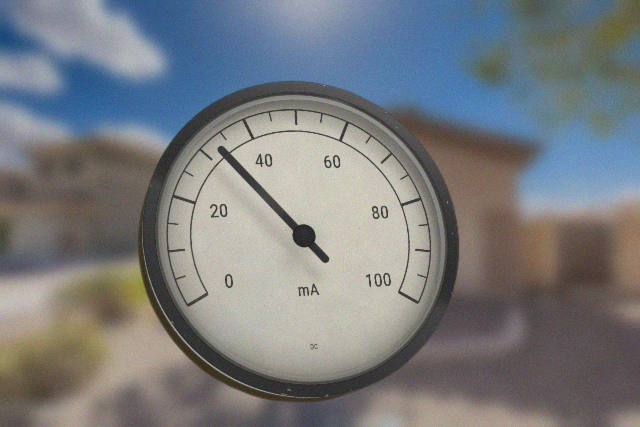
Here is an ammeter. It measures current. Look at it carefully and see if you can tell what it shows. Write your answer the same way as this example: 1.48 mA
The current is 32.5 mA
